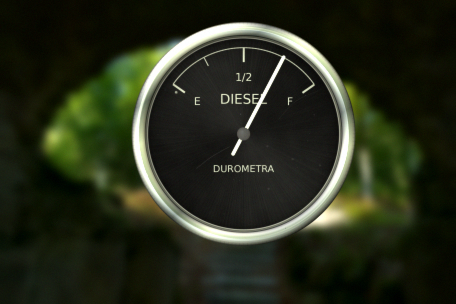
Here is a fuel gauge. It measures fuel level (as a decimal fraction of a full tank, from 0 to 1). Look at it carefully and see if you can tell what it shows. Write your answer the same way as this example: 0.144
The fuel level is 0.75
